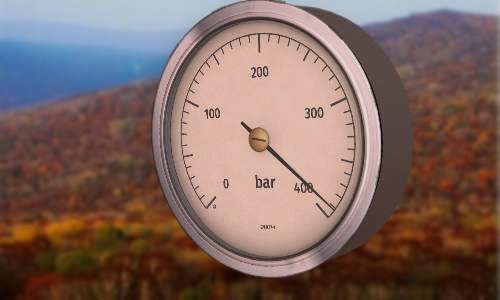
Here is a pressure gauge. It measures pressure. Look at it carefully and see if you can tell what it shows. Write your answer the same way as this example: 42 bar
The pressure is 390 bar
